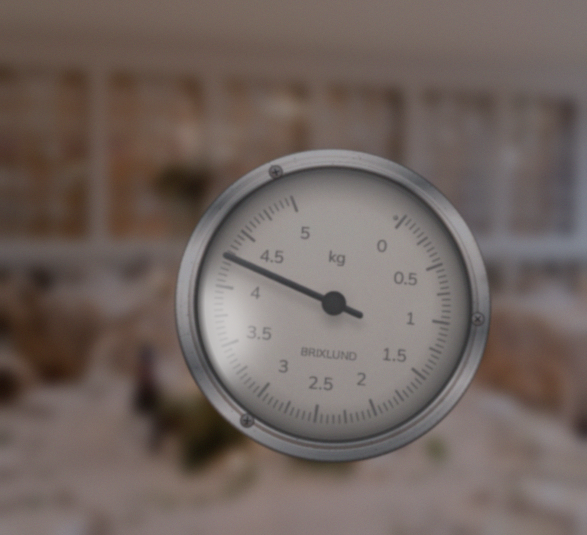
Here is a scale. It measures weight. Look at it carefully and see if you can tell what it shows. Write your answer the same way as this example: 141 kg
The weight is 4.25 kg
